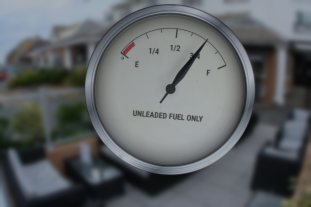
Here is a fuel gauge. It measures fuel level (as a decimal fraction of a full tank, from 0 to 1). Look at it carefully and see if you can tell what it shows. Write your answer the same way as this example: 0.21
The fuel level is 0.75
